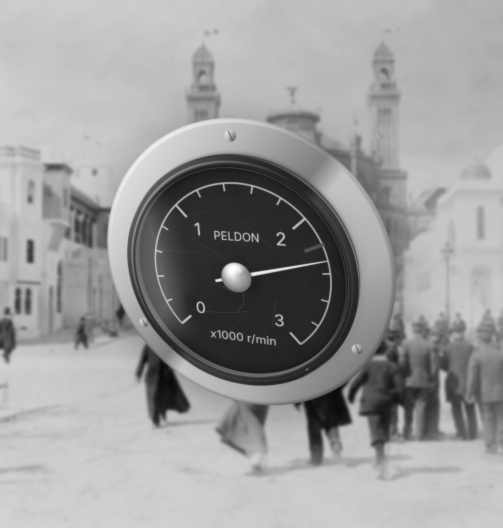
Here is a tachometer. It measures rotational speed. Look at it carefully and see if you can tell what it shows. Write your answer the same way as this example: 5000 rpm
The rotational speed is 2300 rpm
